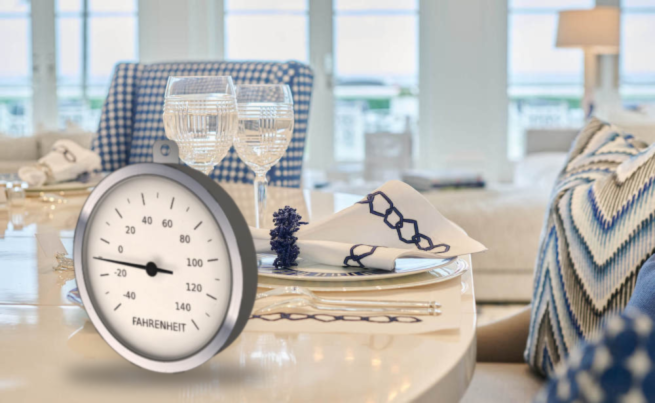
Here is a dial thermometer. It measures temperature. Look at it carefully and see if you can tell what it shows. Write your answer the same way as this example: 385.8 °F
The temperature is -10 °F
